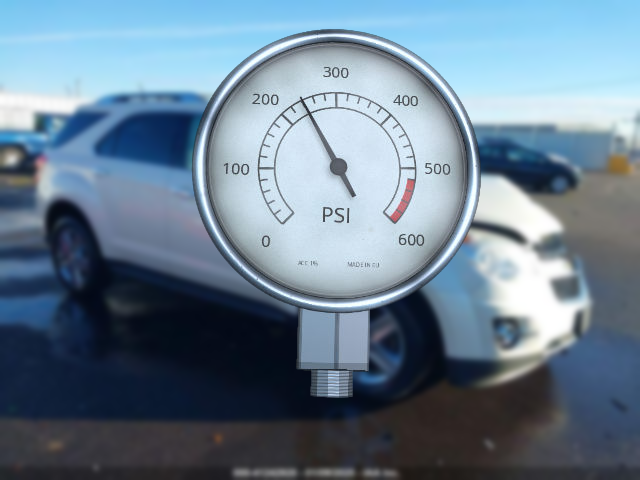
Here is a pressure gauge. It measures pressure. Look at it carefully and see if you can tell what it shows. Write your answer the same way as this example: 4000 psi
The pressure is 240 psi
